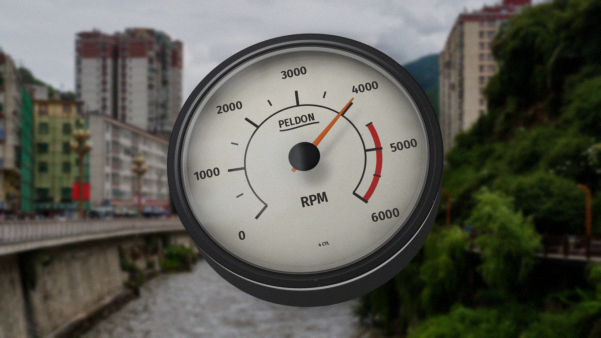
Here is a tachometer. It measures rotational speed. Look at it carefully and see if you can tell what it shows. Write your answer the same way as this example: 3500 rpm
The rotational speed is 4000 rpm
